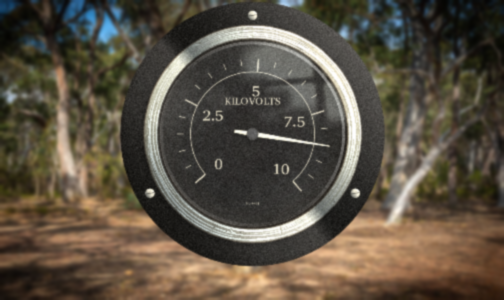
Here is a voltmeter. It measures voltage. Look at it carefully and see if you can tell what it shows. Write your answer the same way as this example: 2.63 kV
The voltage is 8.5 kV
